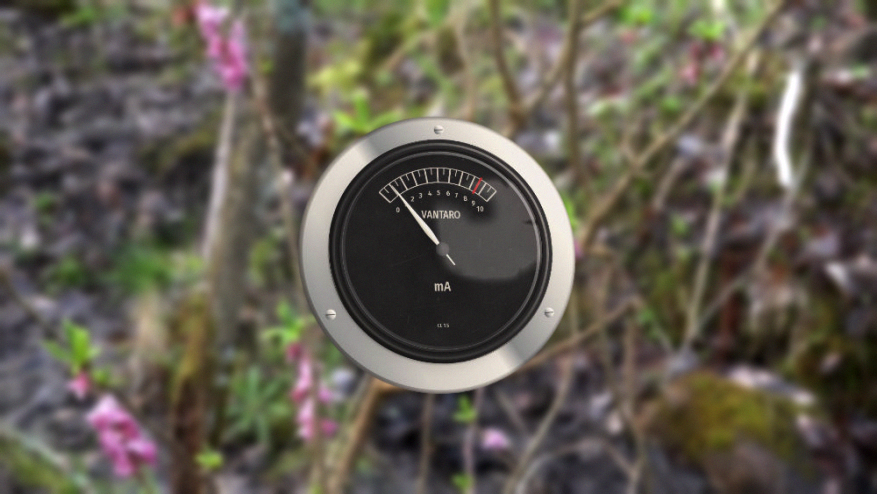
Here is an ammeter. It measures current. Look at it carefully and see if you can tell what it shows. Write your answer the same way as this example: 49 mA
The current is 1 mA
